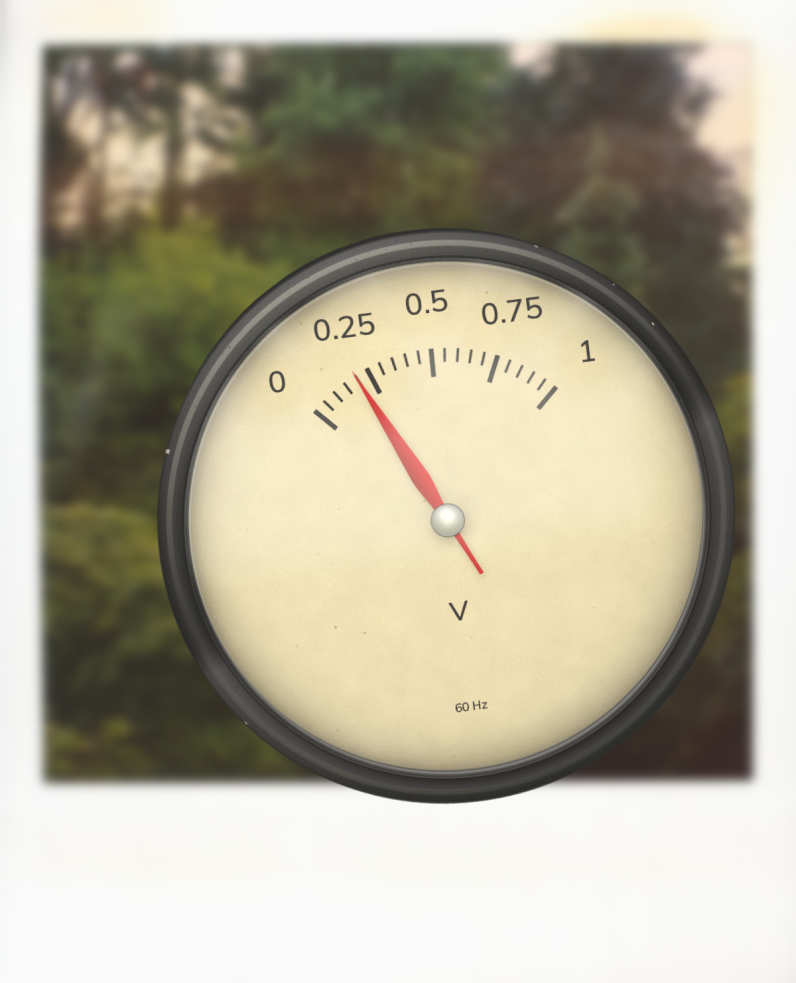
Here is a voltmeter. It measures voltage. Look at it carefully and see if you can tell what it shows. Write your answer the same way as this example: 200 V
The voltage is 0.2 V
